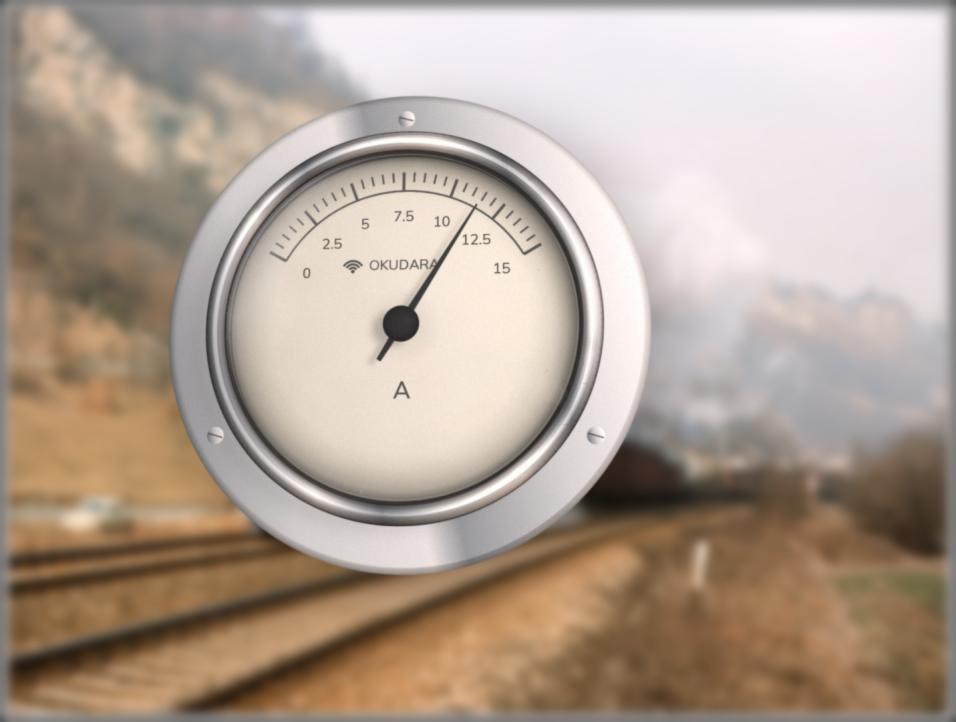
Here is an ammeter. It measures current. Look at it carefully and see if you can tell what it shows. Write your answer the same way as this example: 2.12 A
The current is 11.5 A
